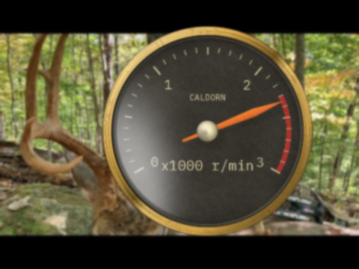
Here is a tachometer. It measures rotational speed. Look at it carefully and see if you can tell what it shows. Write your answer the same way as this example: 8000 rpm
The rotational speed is 2350 rpm
